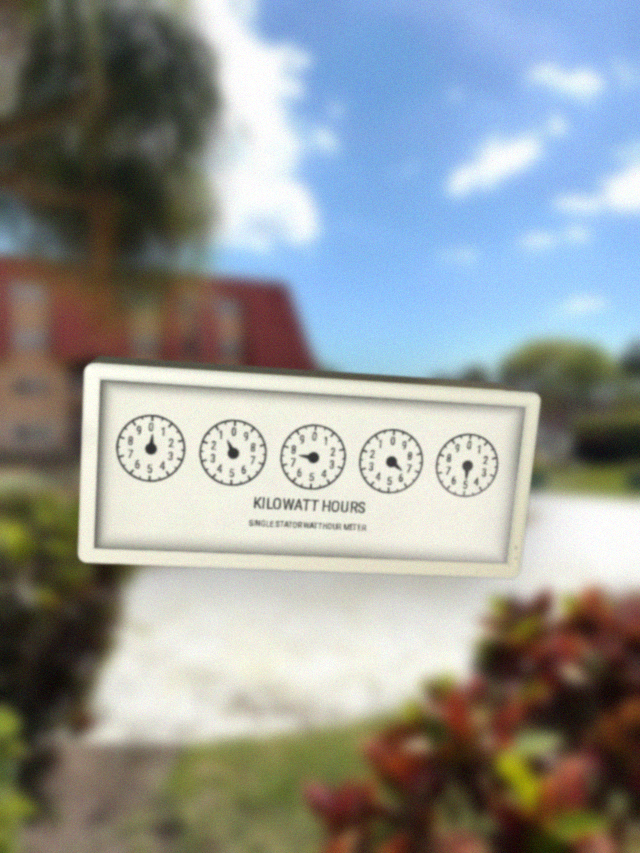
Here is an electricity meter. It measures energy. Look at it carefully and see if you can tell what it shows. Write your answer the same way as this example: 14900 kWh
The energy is 765 kWh
